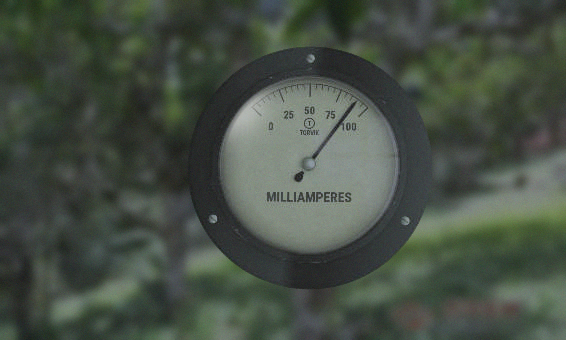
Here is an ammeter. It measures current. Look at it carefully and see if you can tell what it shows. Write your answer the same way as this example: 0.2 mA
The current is 90 mA
